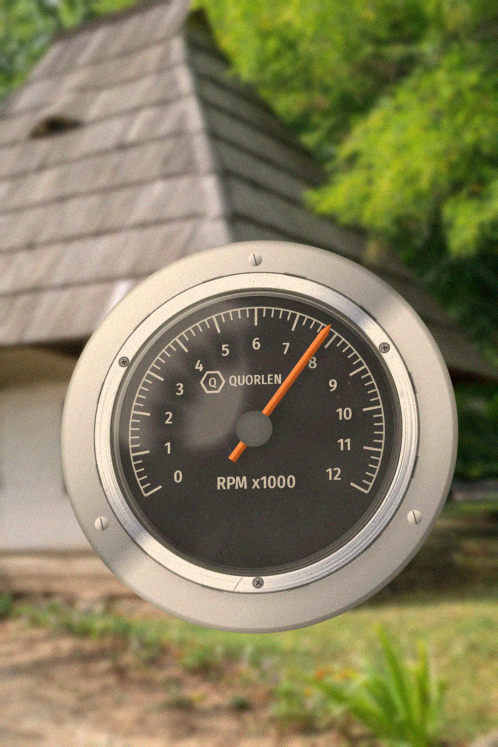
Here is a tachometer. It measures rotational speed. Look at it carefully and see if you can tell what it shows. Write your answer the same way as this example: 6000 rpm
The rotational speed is 7800 rpm
